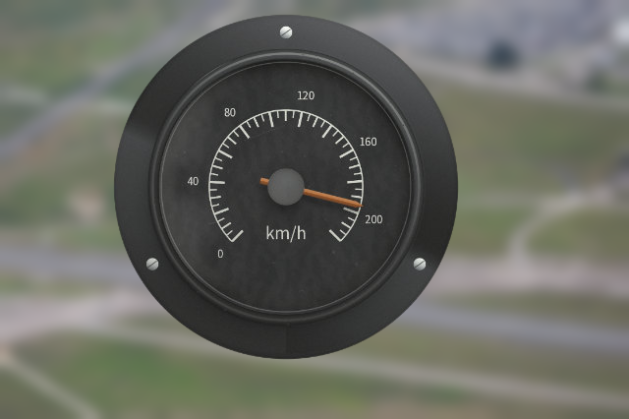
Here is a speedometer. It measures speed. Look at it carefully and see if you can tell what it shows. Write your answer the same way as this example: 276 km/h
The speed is 195 km/h
